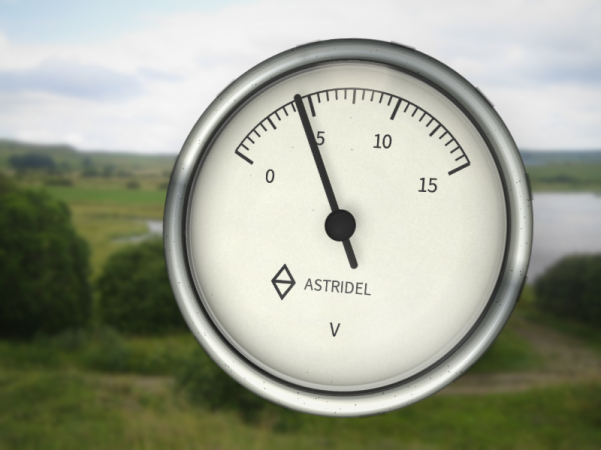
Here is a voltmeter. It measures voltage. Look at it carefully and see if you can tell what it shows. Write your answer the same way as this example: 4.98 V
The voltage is 4.5 V
